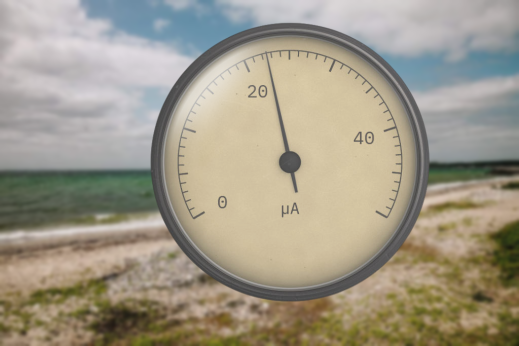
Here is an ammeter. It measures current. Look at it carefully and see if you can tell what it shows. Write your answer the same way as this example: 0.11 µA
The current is 22.5 µA
